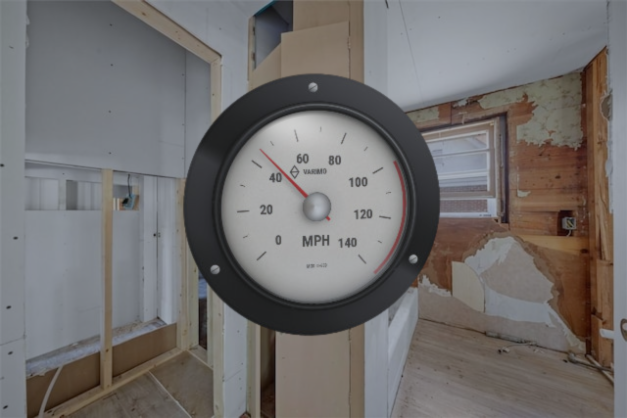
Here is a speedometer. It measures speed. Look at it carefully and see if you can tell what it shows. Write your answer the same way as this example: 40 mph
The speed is 45 mph
